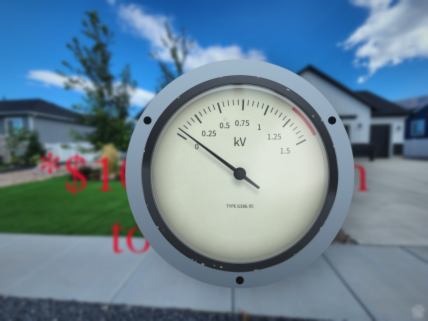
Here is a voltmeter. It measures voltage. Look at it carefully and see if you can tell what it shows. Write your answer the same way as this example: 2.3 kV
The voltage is 0.05 kV
